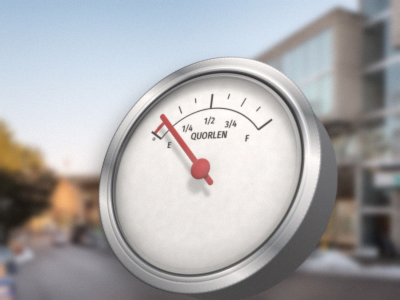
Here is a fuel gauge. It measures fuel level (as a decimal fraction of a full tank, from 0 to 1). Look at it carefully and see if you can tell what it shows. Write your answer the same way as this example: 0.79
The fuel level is 0.125
